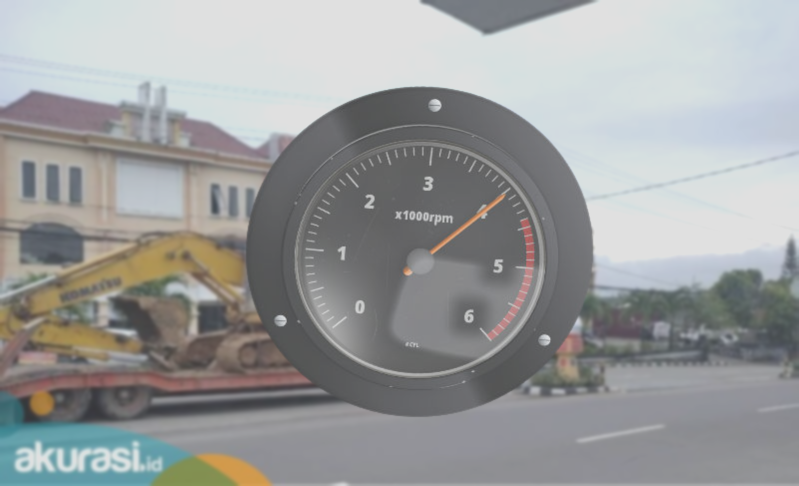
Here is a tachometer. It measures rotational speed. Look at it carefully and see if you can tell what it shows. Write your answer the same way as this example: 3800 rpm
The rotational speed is 4000 rpm
